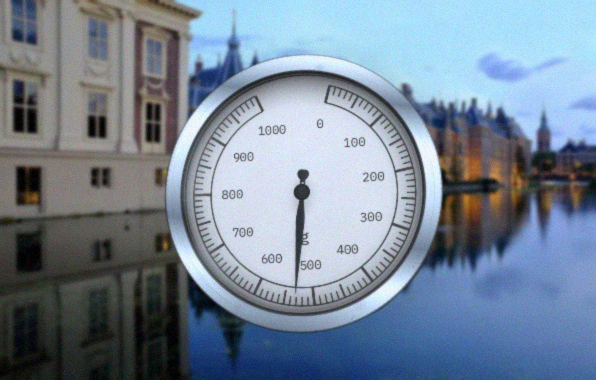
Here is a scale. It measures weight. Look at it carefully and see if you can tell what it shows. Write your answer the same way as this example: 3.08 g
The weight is 530 g
